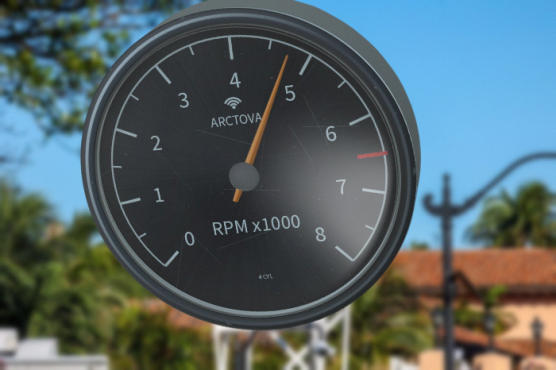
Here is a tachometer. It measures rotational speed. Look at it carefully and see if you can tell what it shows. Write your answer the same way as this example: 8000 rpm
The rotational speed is 4750 rpm
